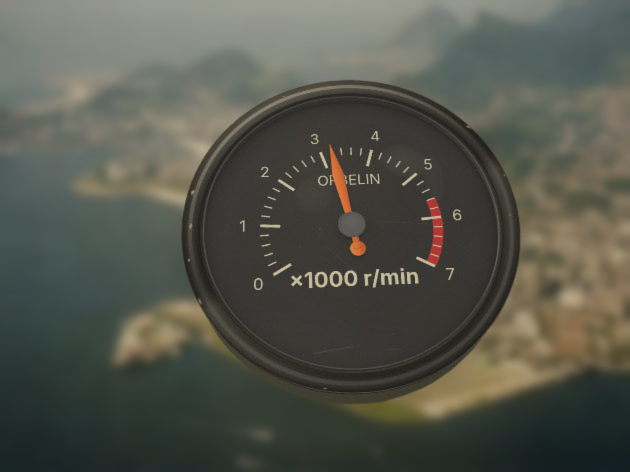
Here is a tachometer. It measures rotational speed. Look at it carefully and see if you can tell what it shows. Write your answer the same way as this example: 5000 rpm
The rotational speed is 3200 rpm
